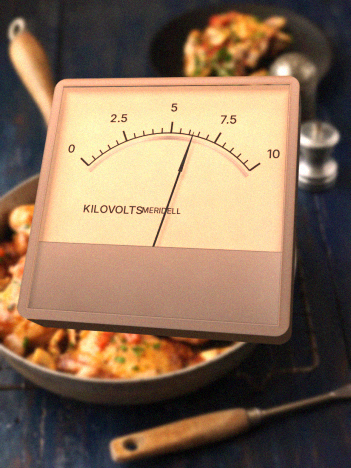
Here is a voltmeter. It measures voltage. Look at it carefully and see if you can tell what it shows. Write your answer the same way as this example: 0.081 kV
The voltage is 6.25 kV
